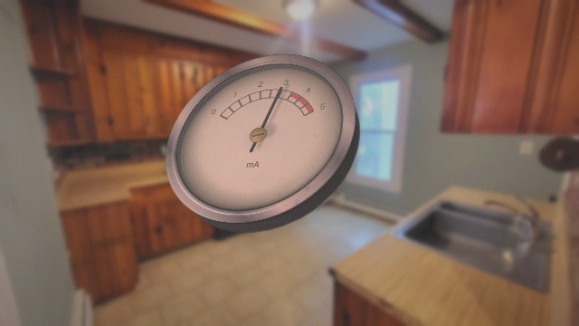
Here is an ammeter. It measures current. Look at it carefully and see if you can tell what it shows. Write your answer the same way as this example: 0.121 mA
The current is 3 mA
